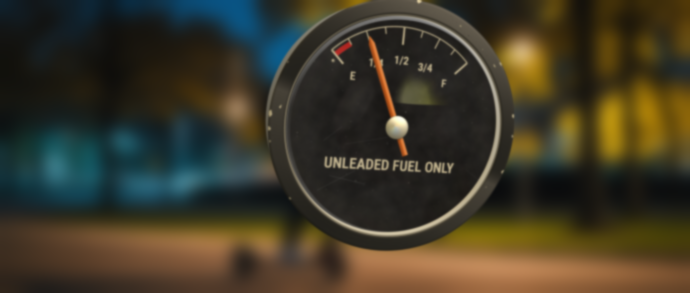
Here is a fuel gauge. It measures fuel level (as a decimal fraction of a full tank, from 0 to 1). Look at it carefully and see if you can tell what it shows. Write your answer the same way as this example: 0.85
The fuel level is 0.25
